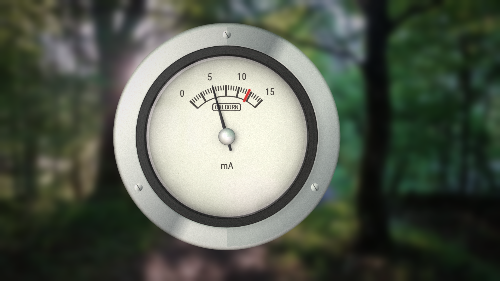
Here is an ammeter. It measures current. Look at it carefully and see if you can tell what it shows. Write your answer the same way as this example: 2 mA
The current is 5 mA
